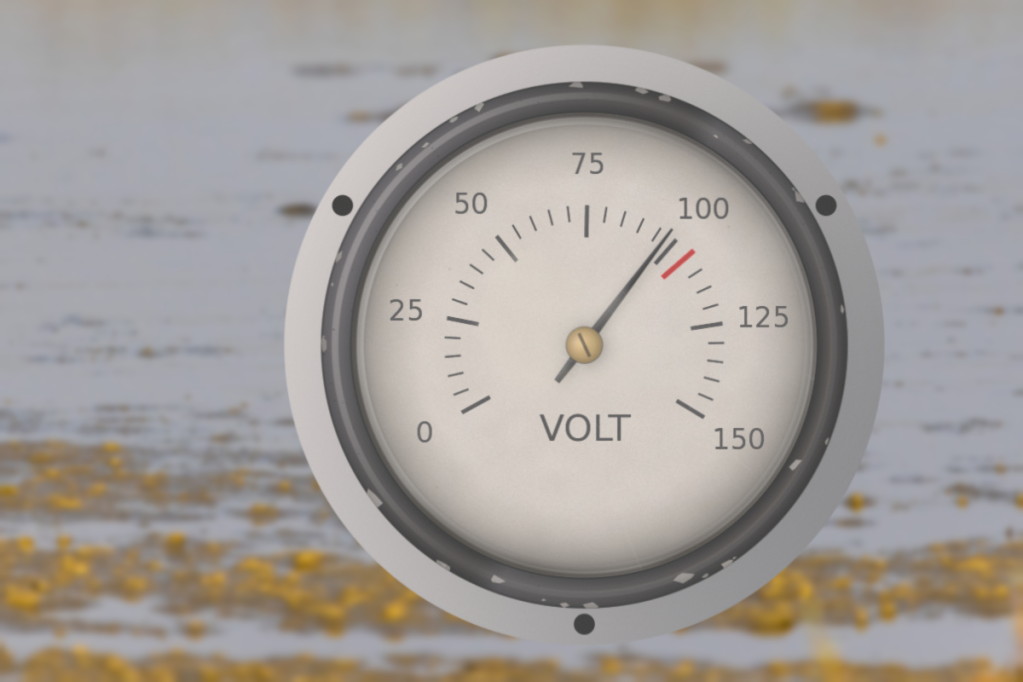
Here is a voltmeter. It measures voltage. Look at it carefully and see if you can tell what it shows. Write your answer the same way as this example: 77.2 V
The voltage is 97.5 V
